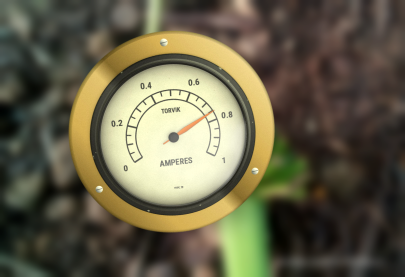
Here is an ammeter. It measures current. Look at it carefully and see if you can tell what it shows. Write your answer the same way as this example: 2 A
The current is 0.75 A
